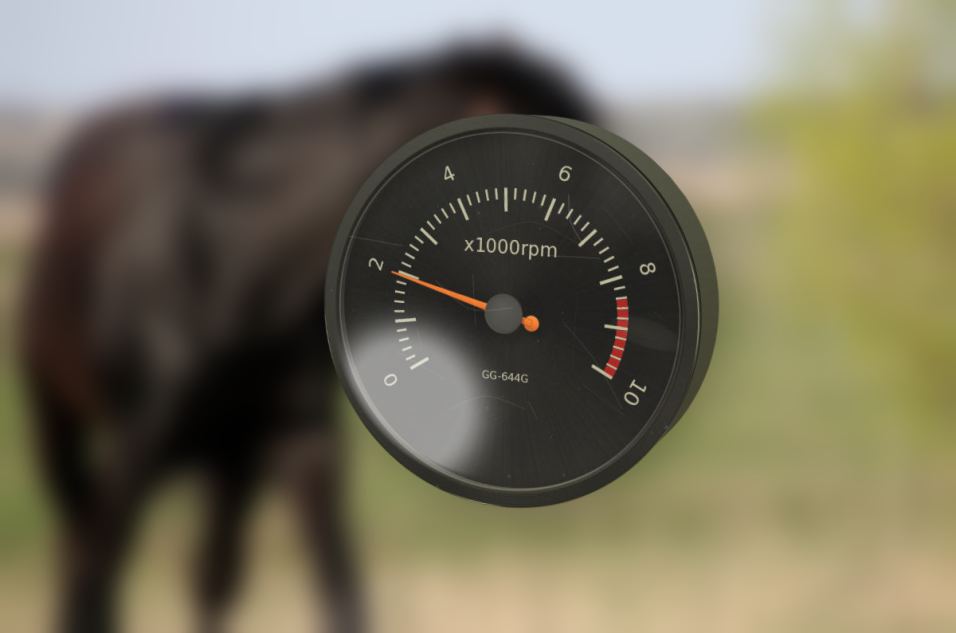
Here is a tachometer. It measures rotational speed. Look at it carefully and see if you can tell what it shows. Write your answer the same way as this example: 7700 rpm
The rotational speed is 2000 rpm
